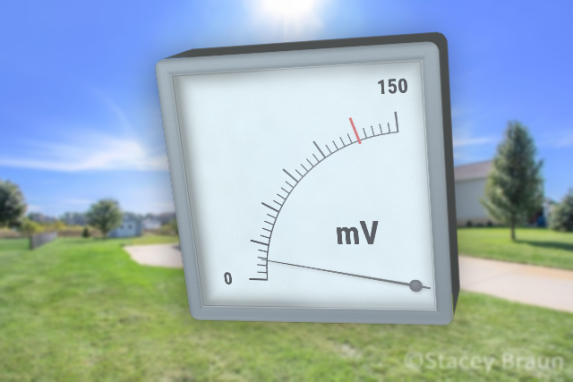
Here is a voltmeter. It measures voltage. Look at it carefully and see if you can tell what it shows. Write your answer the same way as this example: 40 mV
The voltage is 15 mV
